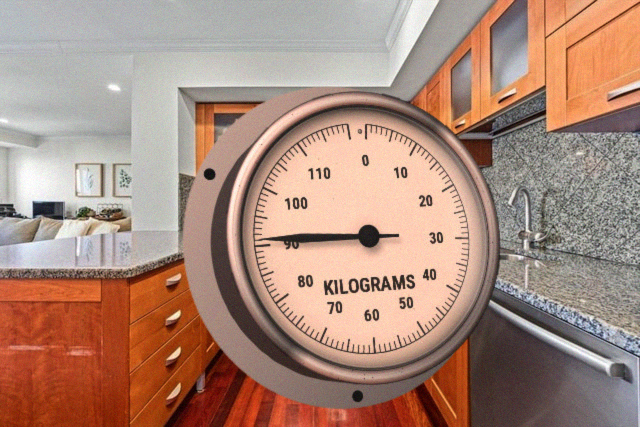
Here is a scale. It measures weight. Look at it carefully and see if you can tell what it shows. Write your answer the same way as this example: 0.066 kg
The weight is 91 kg
